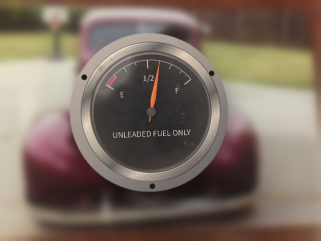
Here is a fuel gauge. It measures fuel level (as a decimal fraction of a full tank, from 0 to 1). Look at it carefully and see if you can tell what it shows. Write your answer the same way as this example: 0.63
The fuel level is 0.625
